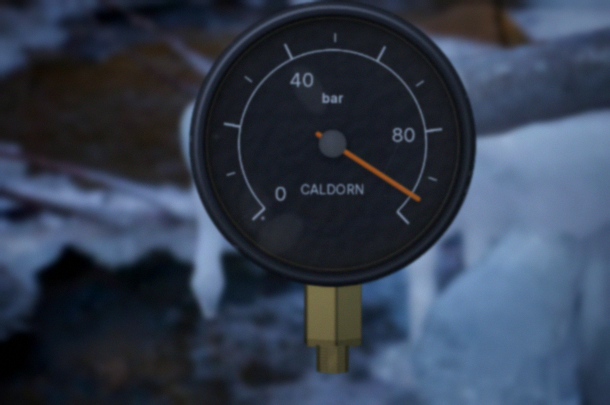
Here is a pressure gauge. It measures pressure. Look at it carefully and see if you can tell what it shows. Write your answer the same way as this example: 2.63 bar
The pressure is 95 bar
